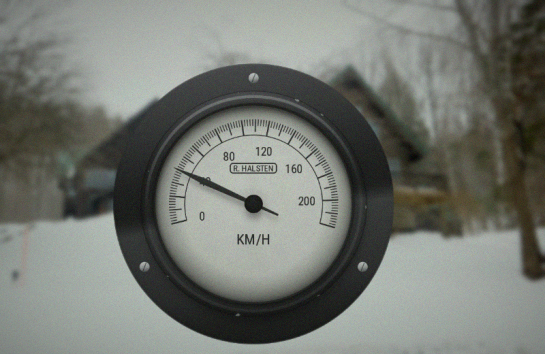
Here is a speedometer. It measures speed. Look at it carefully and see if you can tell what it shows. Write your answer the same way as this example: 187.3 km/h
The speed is 40 km/h
